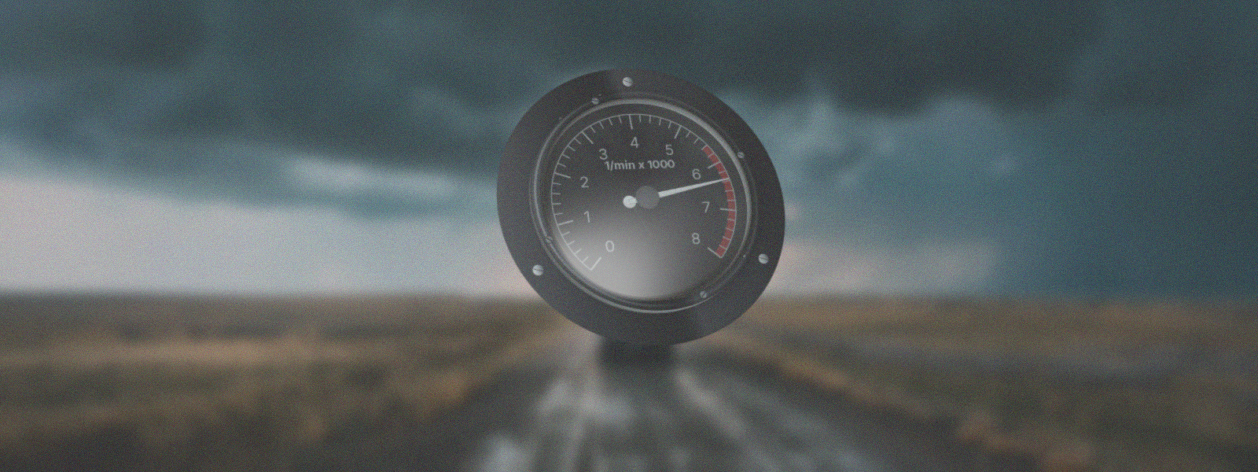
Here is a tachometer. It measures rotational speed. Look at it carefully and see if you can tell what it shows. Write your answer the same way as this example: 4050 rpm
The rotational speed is 6400 rpm
